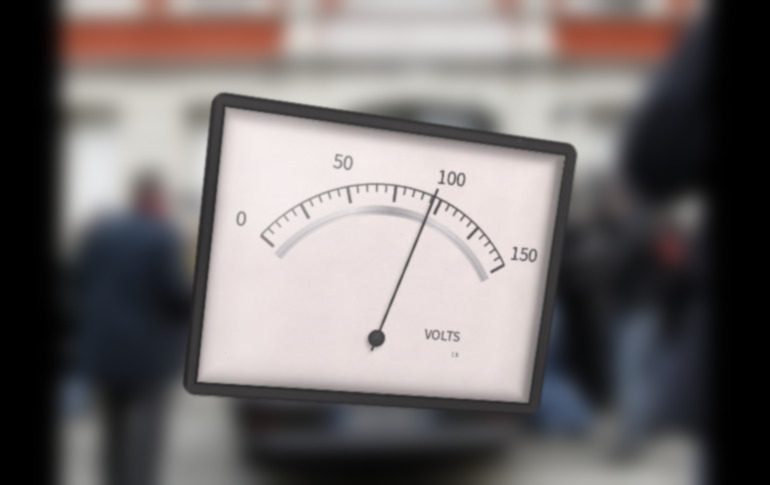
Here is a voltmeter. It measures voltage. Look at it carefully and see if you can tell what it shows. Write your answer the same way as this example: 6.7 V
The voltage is 95 V
